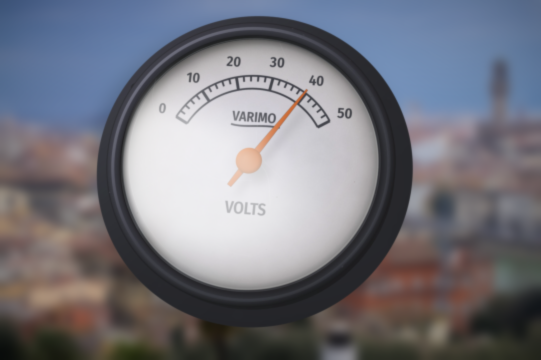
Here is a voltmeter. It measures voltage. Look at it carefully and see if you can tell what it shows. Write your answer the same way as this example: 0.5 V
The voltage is 40 V
